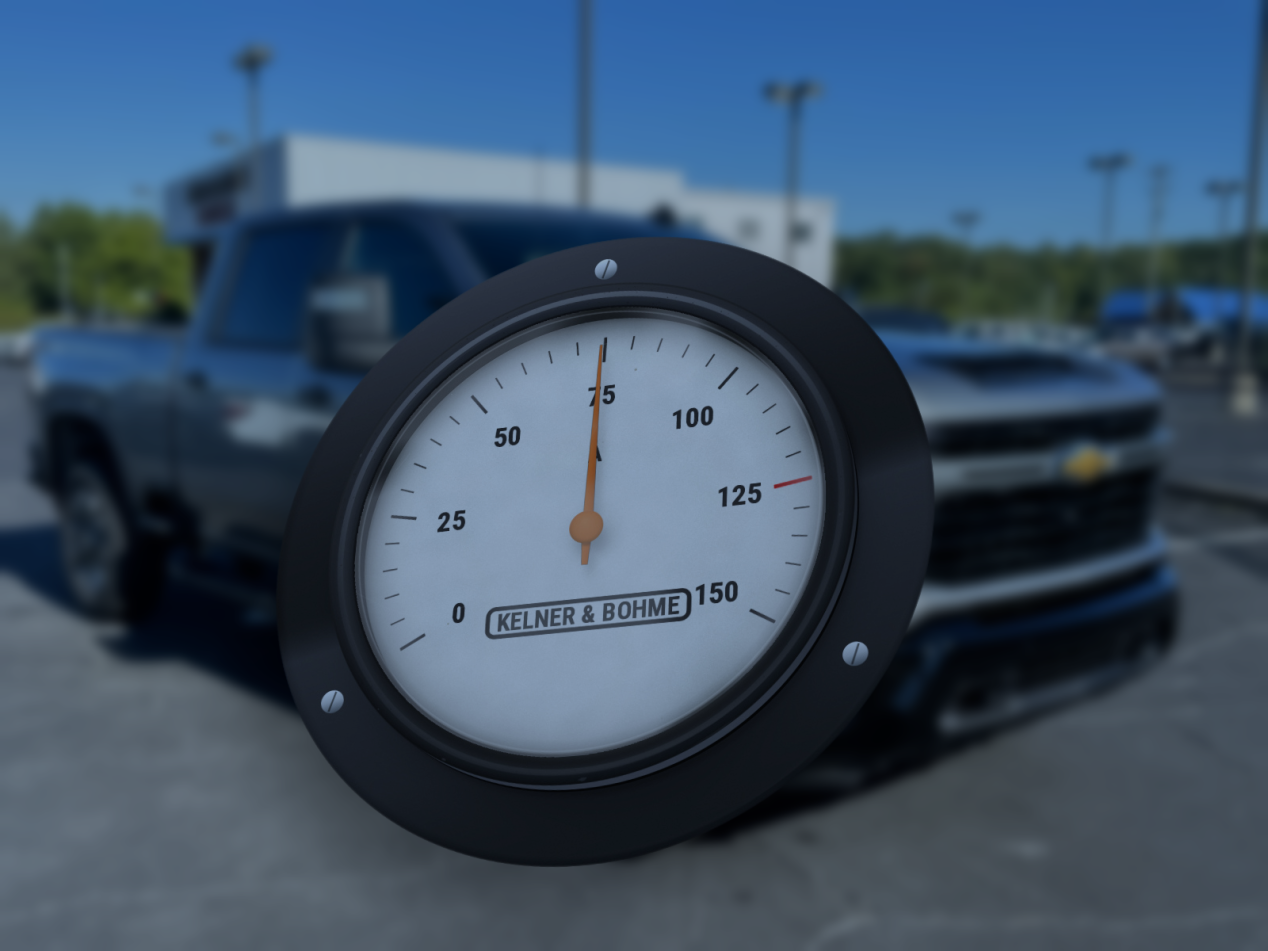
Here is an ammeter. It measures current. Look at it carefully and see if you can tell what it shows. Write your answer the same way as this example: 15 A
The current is 75 A
